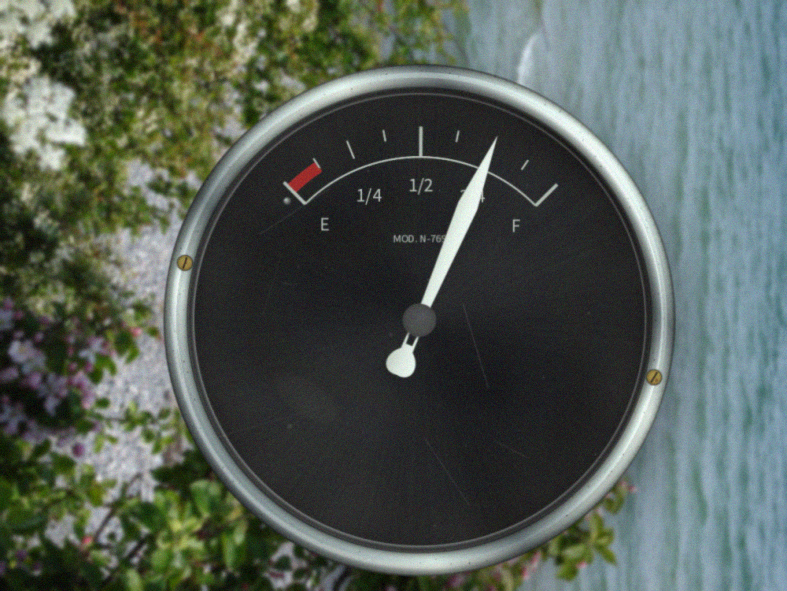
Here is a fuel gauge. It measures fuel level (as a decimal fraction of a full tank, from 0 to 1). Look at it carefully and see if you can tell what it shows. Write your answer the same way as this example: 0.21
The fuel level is 0.75
